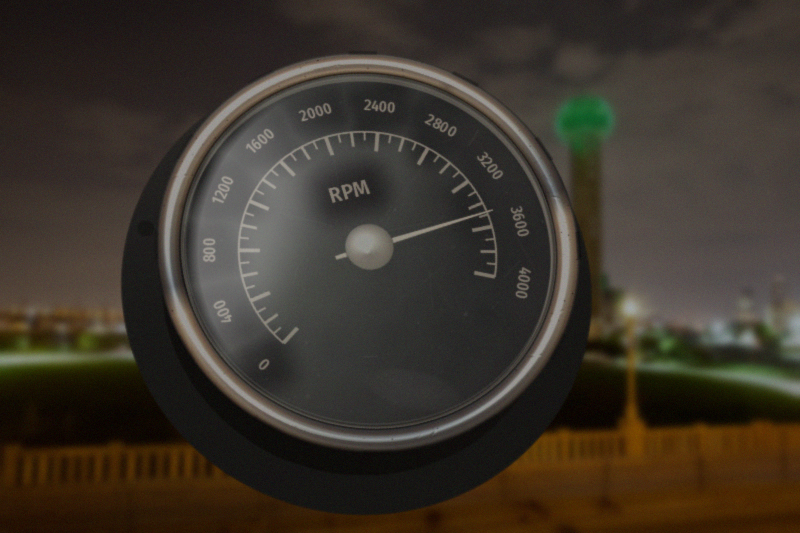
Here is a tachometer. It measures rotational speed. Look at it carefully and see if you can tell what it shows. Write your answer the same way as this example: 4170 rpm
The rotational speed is 3500 rpm
